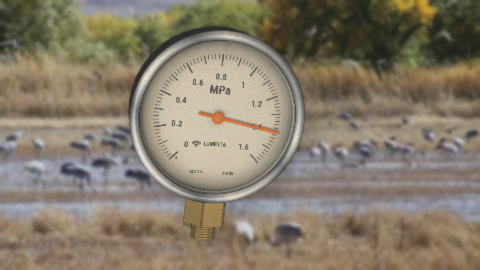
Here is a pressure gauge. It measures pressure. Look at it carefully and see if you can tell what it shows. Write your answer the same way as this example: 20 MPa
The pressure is 1.4 MPa
